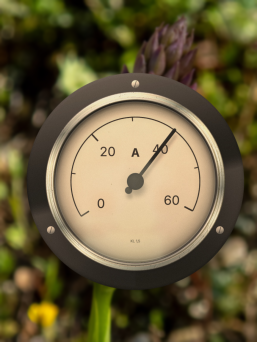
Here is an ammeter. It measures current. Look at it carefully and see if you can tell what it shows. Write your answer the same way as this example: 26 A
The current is 40 A
